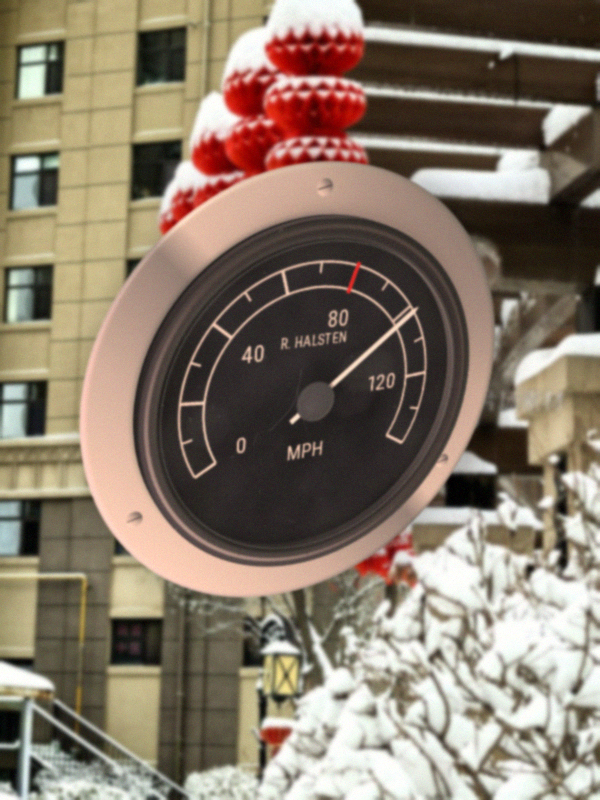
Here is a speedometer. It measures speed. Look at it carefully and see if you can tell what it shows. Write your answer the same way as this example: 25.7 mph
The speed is 100 mph
